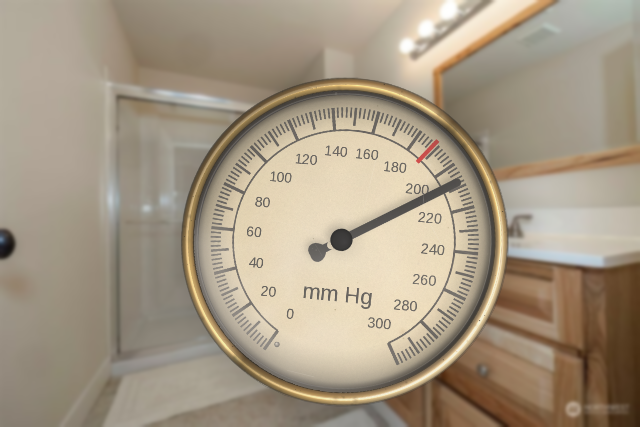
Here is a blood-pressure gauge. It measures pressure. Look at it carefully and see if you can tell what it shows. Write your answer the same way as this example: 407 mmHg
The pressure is 208 mmHg
